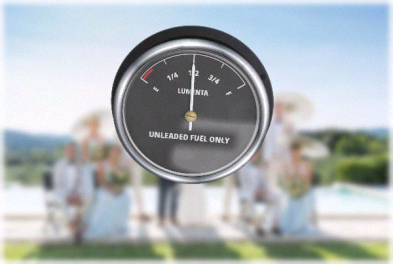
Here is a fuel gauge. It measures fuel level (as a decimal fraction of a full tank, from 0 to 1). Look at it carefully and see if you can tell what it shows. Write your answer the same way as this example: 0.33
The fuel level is 0.5
